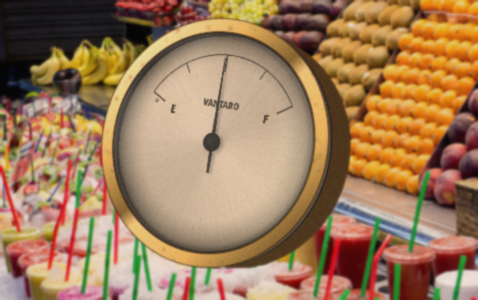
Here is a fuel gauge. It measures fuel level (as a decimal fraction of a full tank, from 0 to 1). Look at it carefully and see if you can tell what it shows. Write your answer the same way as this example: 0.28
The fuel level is 0.5
